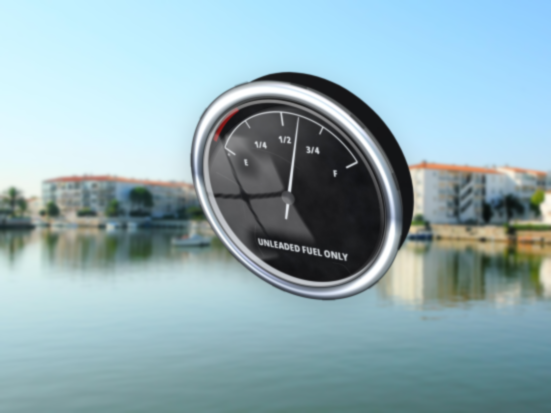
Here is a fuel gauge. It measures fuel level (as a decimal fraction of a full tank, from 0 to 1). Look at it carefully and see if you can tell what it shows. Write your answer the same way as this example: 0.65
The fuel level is 0.625
